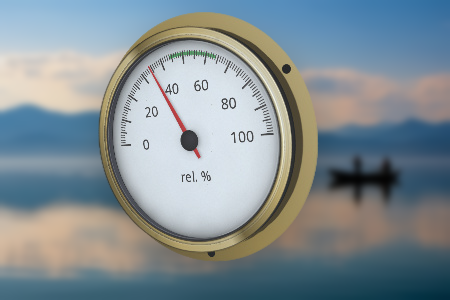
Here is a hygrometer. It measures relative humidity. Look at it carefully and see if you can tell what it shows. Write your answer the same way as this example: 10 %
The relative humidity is 35 %
